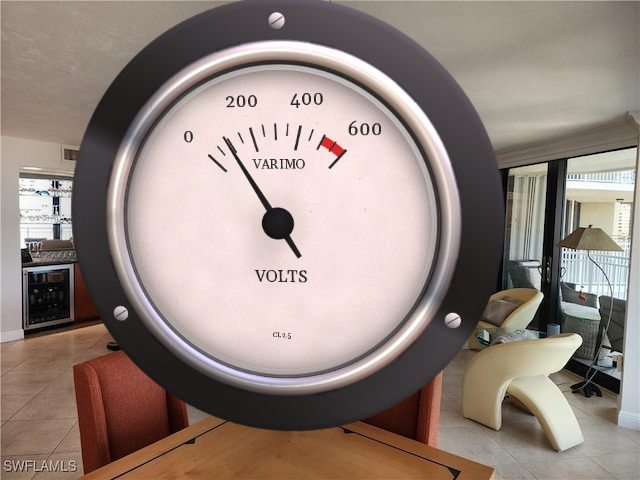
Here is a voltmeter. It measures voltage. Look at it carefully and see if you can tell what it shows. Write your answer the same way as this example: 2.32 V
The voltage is 100 V
